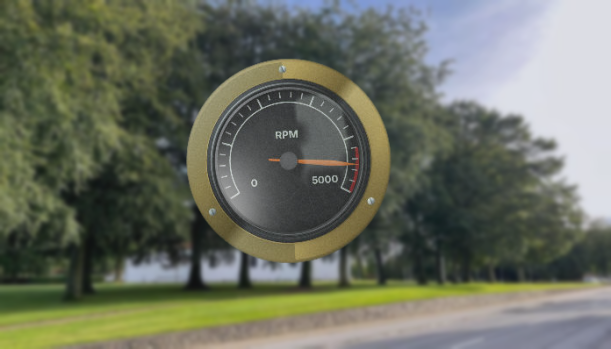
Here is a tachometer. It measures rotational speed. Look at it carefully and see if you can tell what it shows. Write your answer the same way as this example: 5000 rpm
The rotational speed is 4500 rpm
